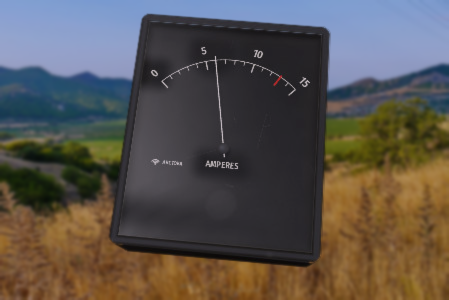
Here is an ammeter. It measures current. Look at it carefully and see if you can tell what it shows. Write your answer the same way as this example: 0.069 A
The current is 6 A
